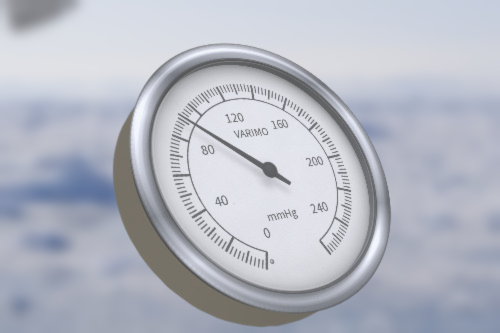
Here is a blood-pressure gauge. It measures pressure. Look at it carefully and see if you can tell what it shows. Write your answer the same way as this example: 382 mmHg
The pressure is 90 mmHg
